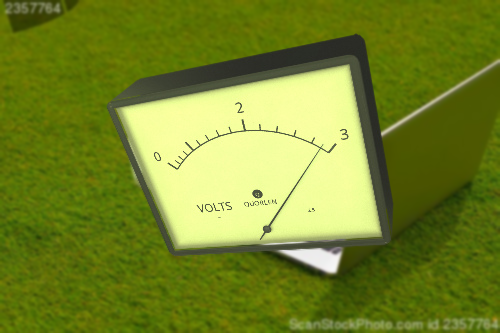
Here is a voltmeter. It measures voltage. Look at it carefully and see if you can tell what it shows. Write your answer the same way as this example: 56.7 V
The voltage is 2.9 V
